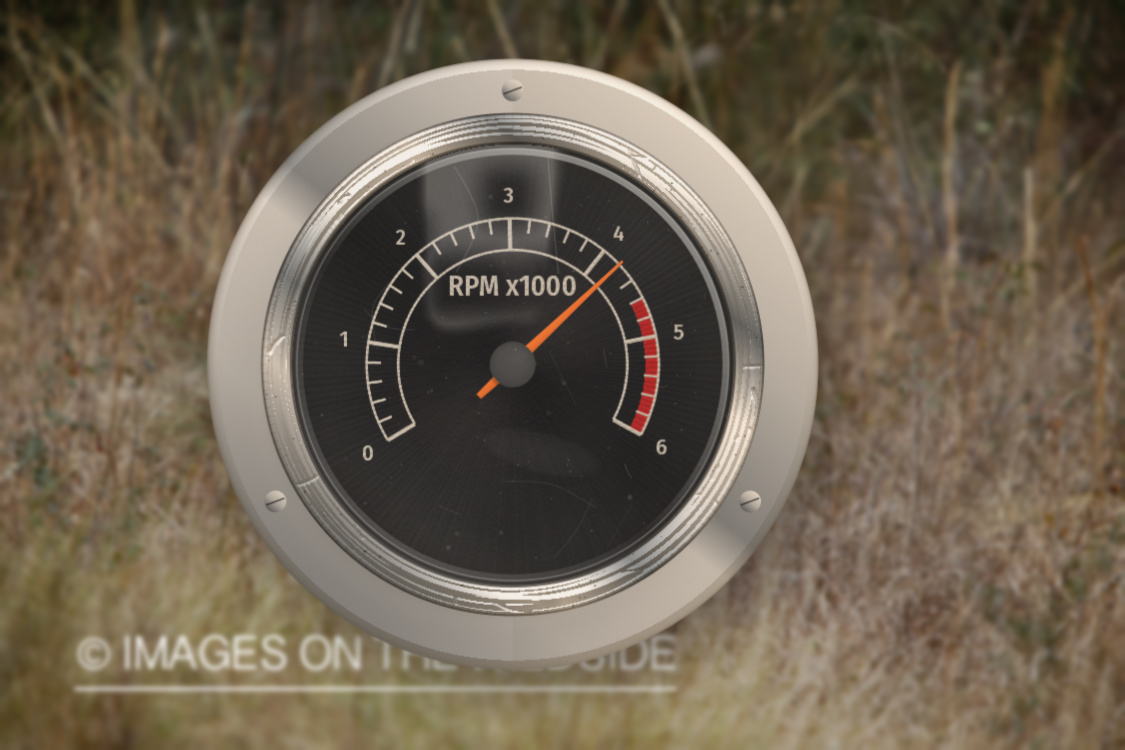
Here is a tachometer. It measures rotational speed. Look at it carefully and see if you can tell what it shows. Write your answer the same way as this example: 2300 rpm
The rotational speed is 4200 rpm
